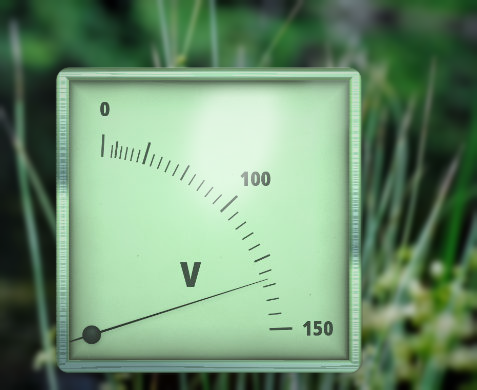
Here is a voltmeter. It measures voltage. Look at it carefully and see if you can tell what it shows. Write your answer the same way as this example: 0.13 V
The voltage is 132.5 V
